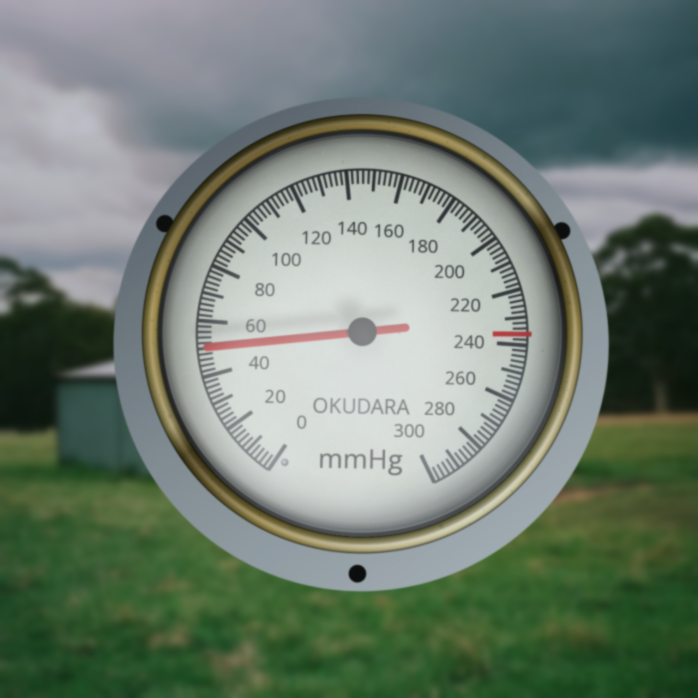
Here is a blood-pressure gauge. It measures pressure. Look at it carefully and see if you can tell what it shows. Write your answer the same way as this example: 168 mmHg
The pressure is 50 mmHg
